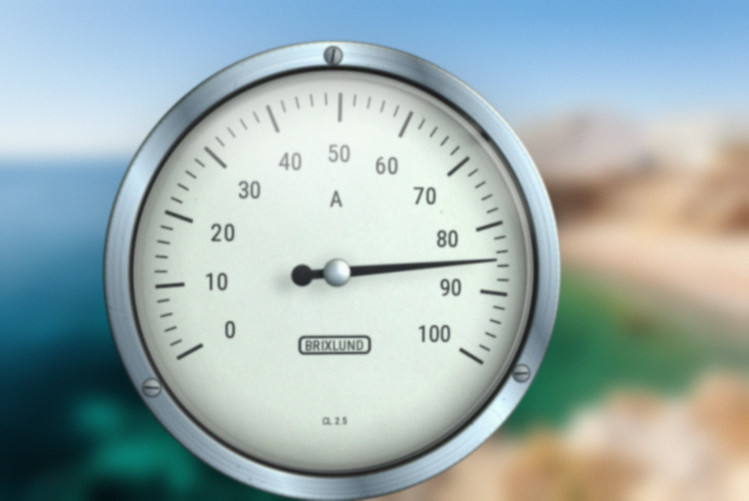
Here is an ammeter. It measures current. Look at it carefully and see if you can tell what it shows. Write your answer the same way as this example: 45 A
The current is 85 A
